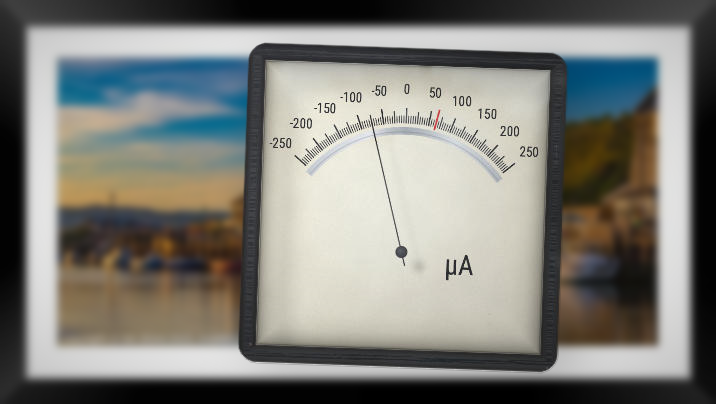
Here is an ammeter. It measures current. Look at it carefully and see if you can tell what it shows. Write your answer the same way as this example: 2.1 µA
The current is -75 µA
